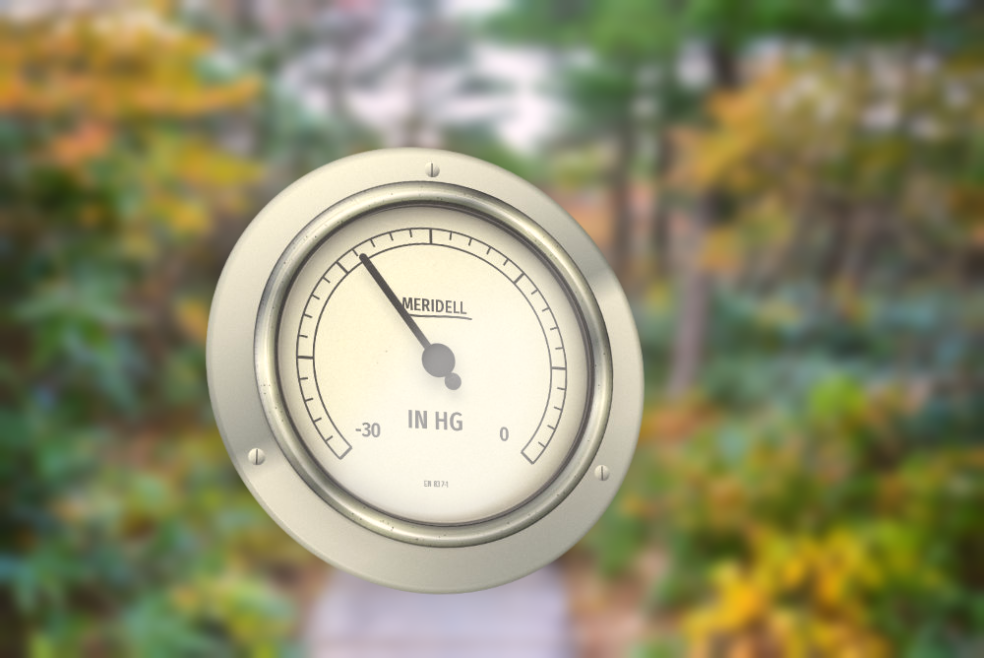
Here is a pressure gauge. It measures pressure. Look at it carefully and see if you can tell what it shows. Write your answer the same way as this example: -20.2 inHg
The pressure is -19 inHg
